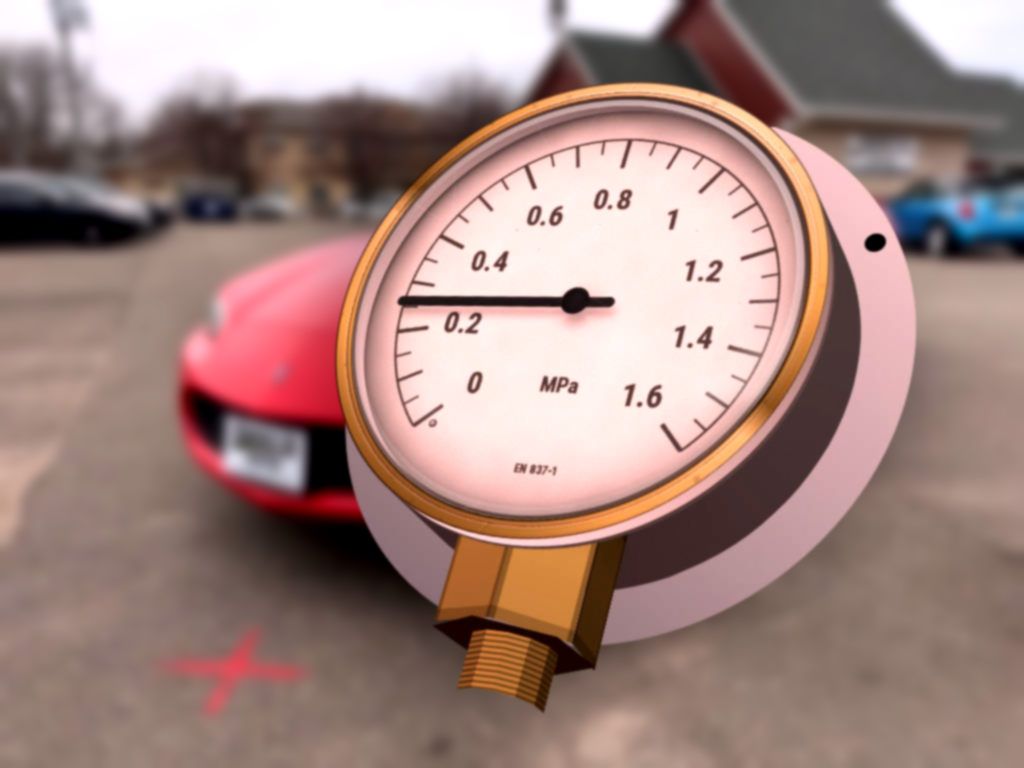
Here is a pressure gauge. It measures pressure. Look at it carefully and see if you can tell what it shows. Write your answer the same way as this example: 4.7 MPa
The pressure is 0.25 MPa
